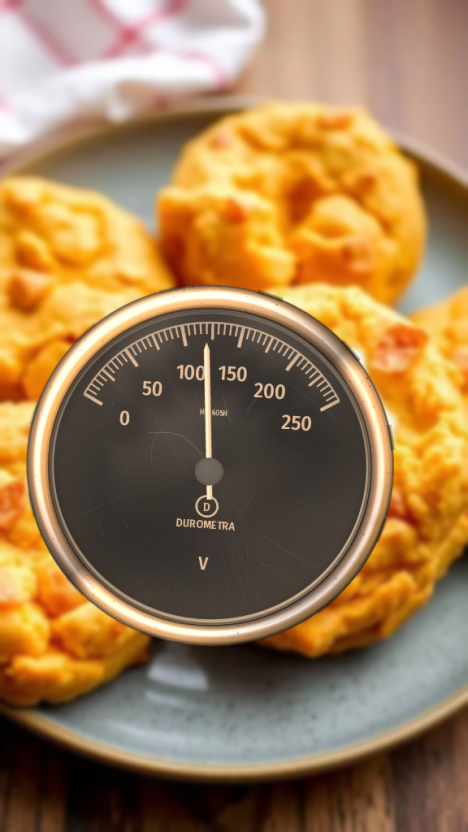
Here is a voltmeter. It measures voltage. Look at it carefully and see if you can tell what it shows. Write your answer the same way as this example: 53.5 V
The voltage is 120 V
